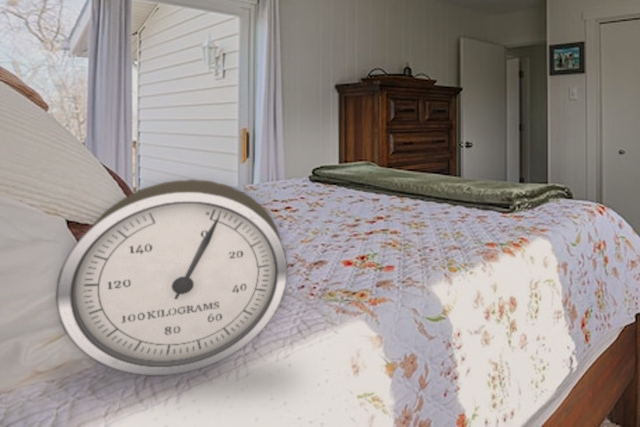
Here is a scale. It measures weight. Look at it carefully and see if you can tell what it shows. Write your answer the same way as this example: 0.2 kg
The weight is 2 kg
